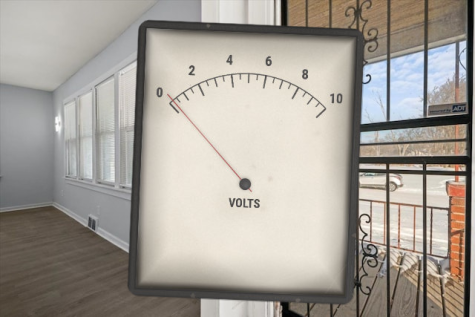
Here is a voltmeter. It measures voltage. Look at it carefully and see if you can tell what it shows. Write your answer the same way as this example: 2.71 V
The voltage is 0.25 V
